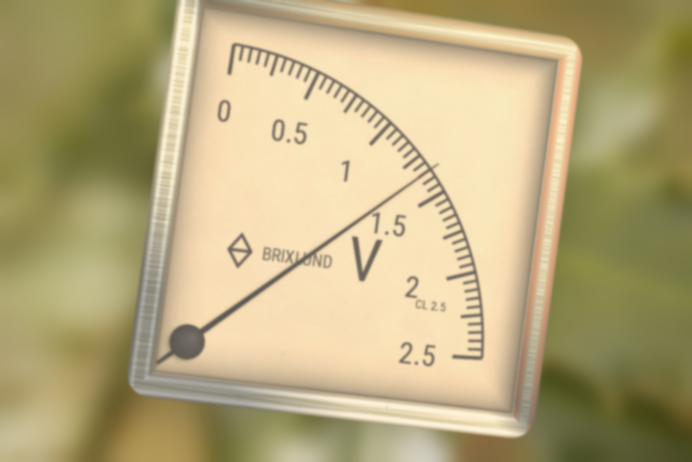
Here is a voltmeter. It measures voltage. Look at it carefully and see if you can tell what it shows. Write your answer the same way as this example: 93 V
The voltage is 1.35 V
